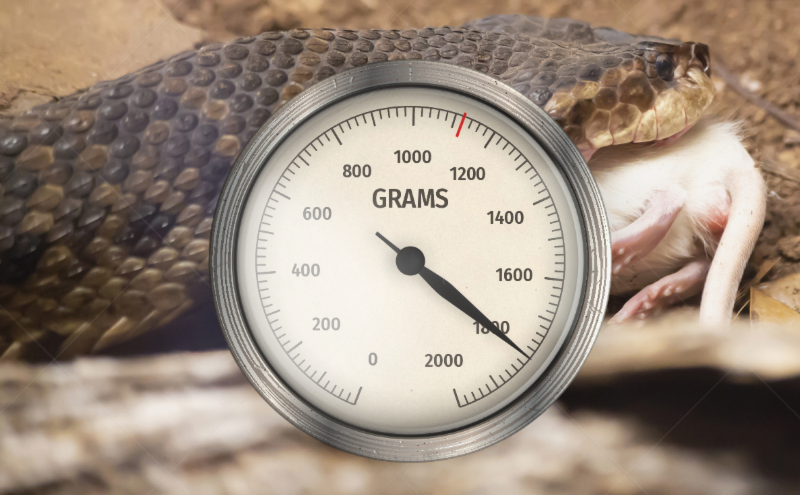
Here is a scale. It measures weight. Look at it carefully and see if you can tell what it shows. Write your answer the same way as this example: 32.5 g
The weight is 1800 g
